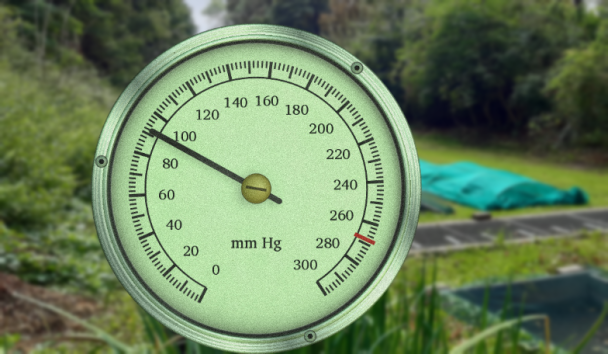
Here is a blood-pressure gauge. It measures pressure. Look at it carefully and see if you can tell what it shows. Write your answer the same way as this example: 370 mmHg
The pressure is 92 mmHg
